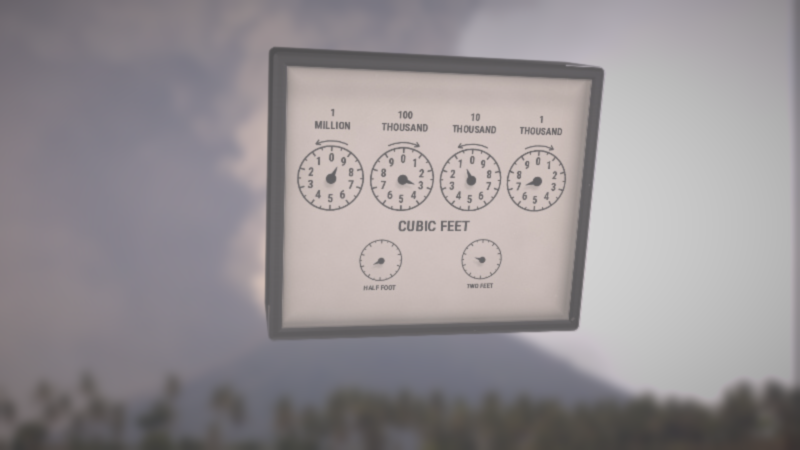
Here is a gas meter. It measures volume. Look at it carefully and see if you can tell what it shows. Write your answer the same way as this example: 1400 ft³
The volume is 930700 ft³
